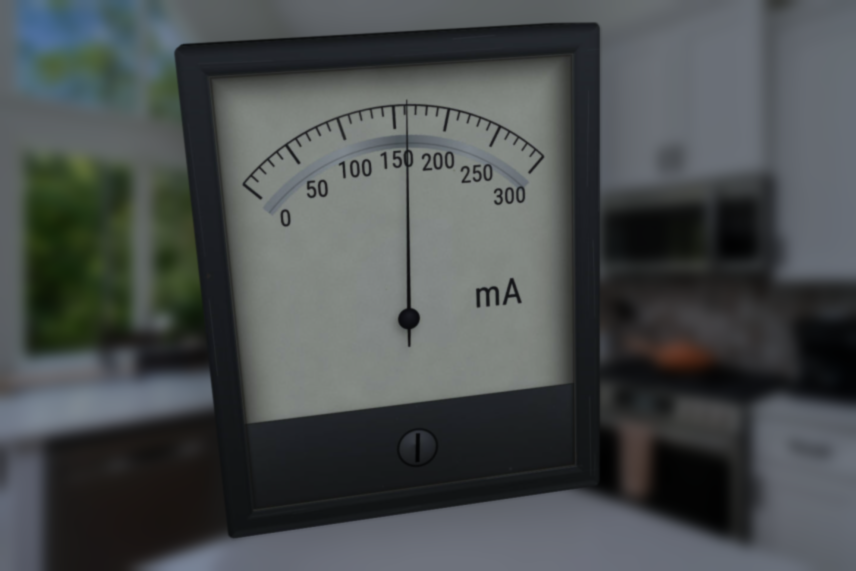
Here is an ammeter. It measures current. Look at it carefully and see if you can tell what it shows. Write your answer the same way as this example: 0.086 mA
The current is 160 mA
